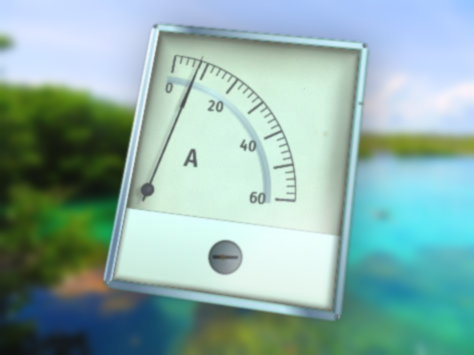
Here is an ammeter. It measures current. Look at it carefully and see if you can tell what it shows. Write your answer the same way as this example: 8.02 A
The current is 8 A
